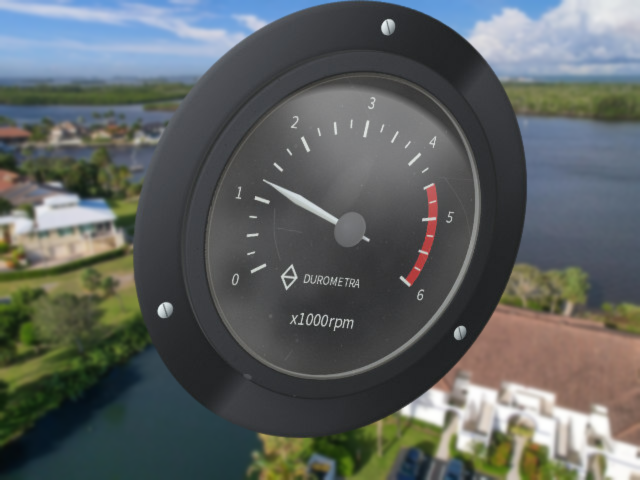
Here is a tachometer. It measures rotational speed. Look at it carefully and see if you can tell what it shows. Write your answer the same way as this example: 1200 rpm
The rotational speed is 1250 rpm
